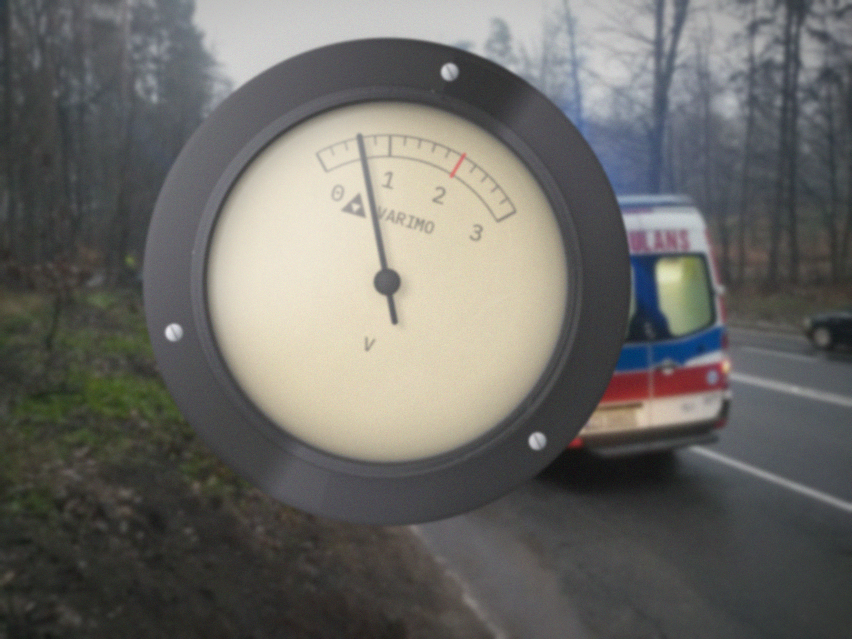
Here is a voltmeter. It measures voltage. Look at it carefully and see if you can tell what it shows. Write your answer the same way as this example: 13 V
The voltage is 0.6 V
